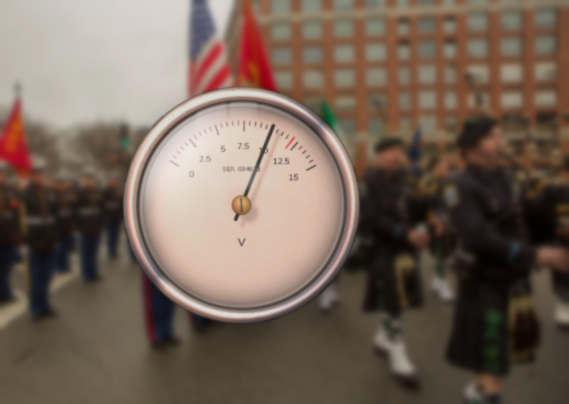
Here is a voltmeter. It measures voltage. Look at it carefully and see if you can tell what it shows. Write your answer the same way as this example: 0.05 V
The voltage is 10 V
